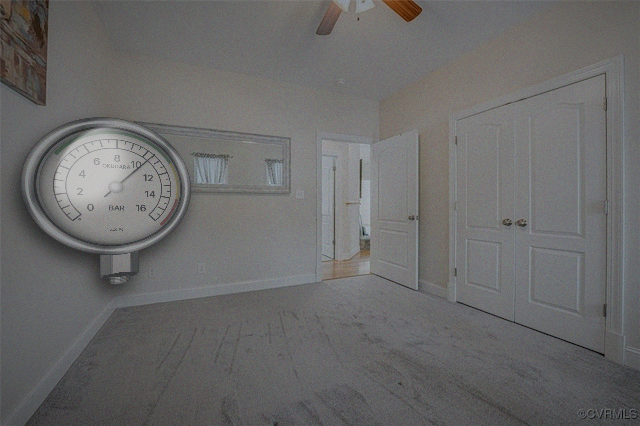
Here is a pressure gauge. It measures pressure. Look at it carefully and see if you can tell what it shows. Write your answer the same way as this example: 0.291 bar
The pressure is 10.5 bar
